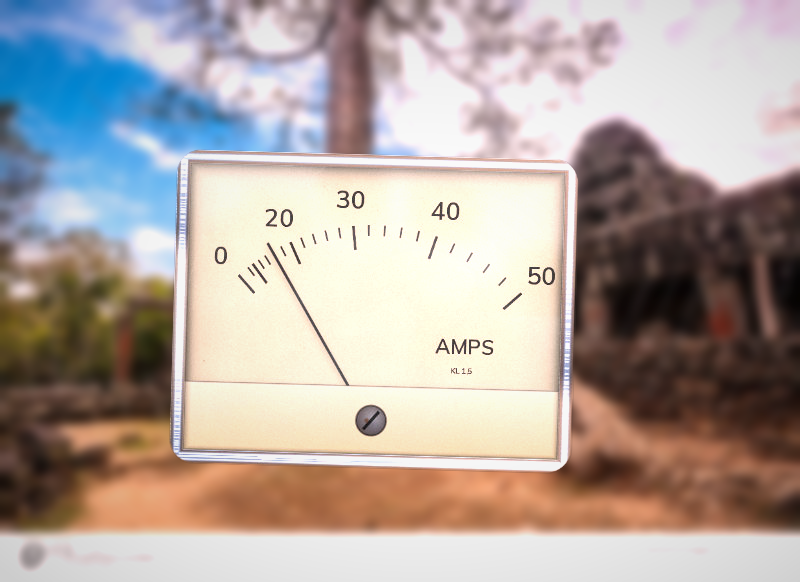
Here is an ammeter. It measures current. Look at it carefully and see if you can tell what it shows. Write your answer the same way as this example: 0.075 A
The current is 16 A
